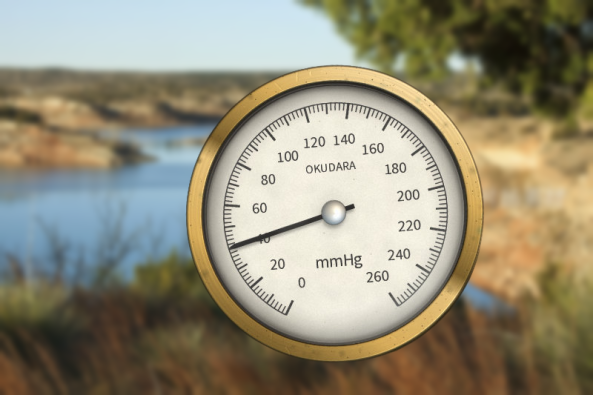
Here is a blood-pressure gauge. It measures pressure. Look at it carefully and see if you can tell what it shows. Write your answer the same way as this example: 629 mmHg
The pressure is 40 mmHg
